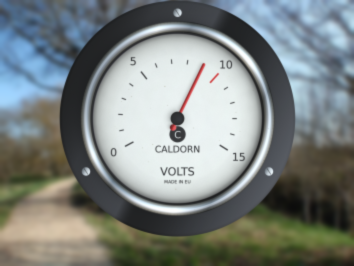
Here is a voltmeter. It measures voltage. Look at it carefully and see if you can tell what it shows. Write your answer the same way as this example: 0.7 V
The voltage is 9 V
